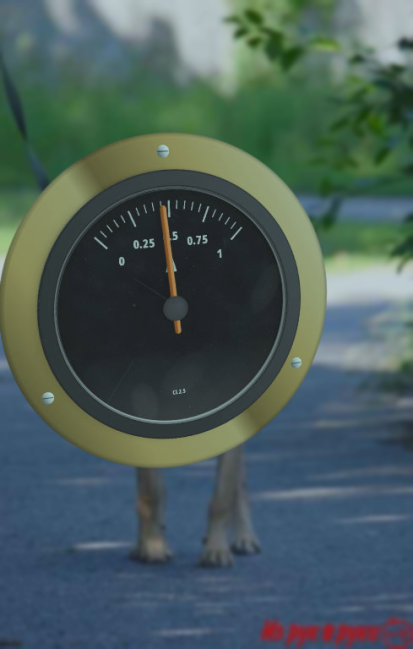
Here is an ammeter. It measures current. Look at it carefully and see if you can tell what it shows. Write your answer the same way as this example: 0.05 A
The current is 0.45 A
